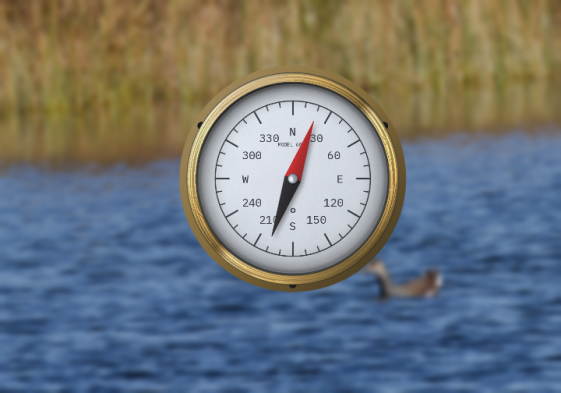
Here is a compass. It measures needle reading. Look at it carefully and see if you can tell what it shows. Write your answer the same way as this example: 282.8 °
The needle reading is 20 °
